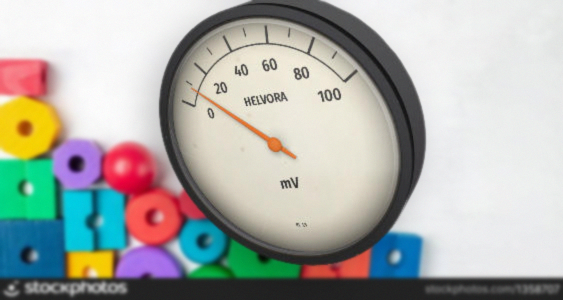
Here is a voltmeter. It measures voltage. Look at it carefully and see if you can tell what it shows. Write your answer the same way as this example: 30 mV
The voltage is 10 mV
